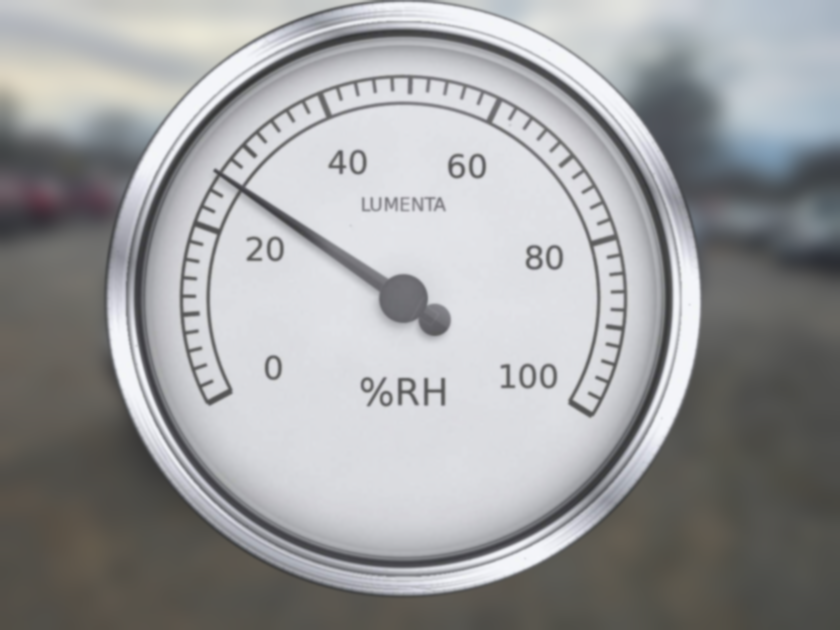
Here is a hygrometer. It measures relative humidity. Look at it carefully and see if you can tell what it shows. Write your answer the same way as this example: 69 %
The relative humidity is 26 %
